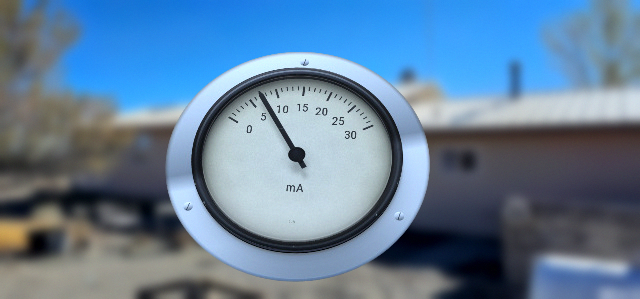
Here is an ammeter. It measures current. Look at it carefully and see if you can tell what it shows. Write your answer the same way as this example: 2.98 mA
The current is 7 mA
